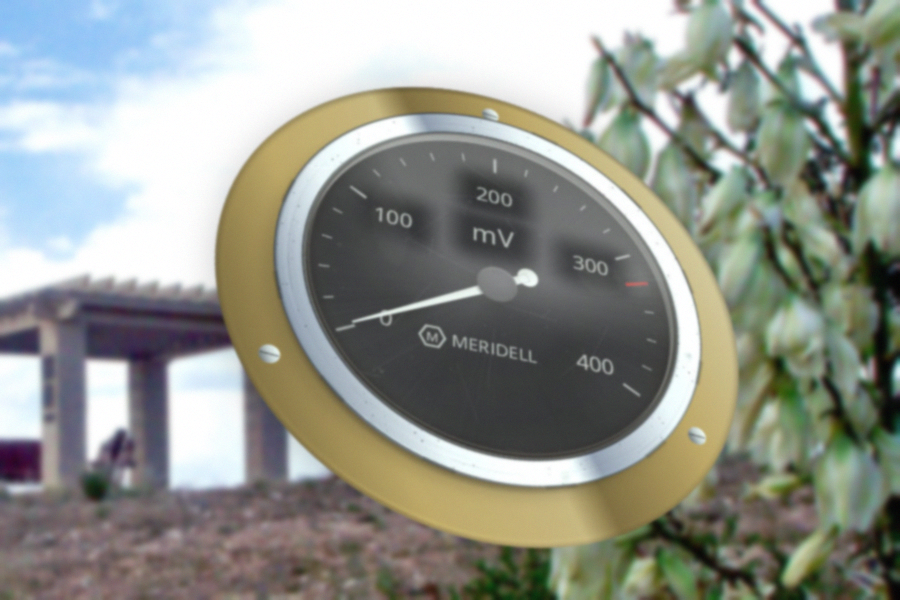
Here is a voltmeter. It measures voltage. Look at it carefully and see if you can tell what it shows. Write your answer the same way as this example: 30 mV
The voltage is 0 mV
